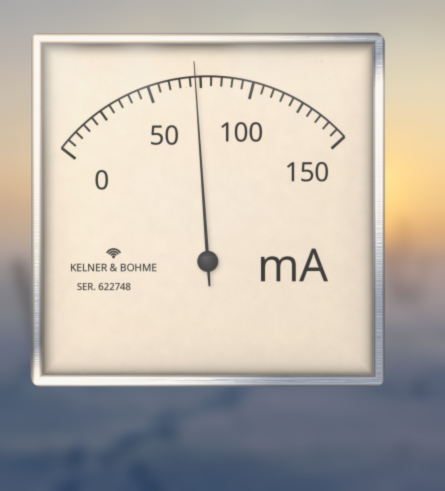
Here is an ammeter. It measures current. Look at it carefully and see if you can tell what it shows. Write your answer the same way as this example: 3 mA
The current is 72.5 mA
